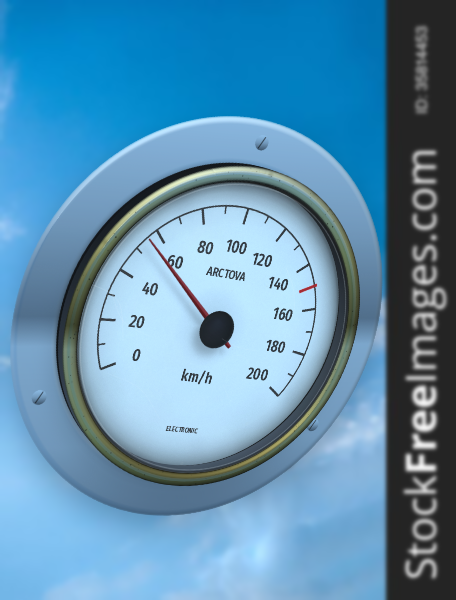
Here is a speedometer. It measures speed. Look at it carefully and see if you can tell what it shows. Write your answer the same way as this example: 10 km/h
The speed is 55 km/h
